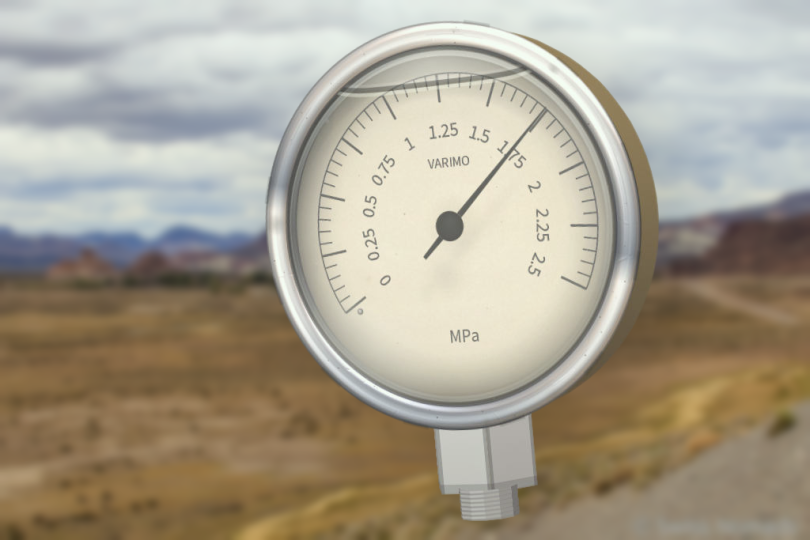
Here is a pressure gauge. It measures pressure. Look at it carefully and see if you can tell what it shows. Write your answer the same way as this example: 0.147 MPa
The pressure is 1.75 MPa
